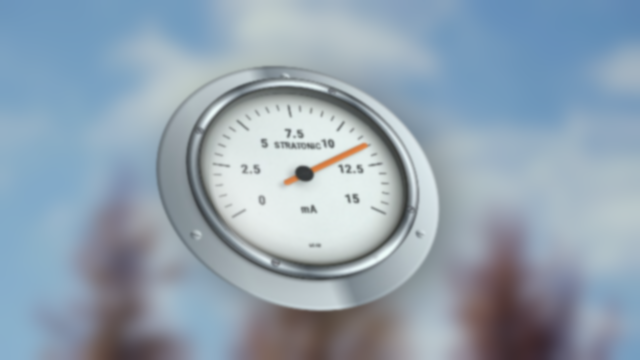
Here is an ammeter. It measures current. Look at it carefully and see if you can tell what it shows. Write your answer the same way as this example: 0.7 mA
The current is 11.5 mA
